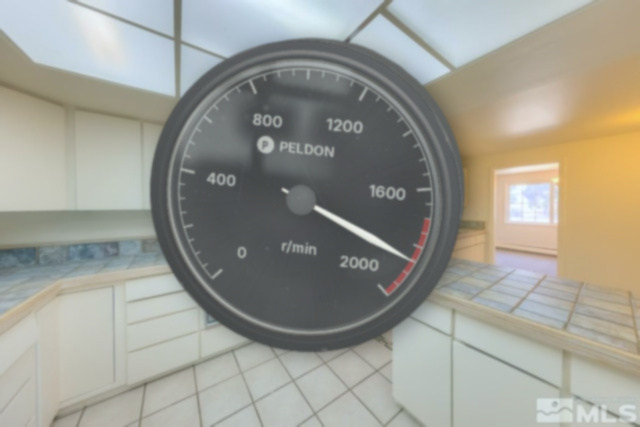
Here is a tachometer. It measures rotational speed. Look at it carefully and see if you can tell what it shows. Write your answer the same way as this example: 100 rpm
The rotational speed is 1850 rpm
